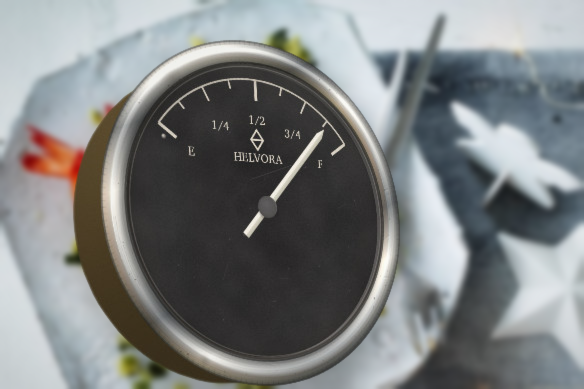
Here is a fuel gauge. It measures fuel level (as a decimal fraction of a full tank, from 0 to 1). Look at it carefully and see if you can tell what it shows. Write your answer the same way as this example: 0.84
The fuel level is 0.875
